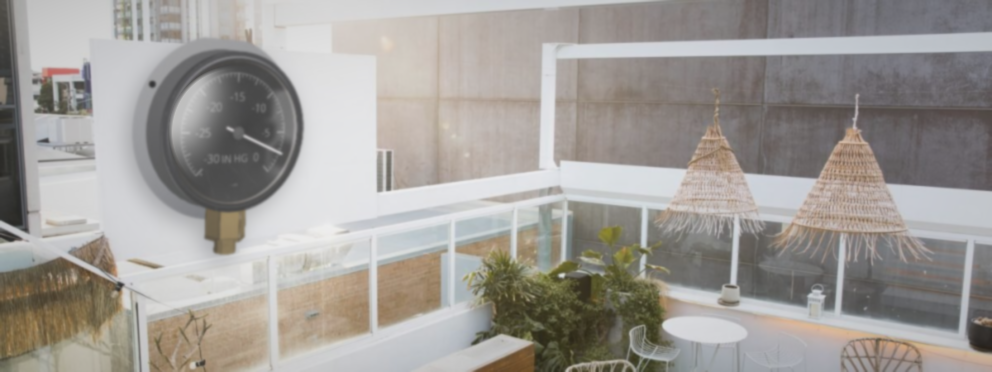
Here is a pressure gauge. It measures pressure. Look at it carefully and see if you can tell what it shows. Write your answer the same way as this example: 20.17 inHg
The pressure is -2.5 inHg
